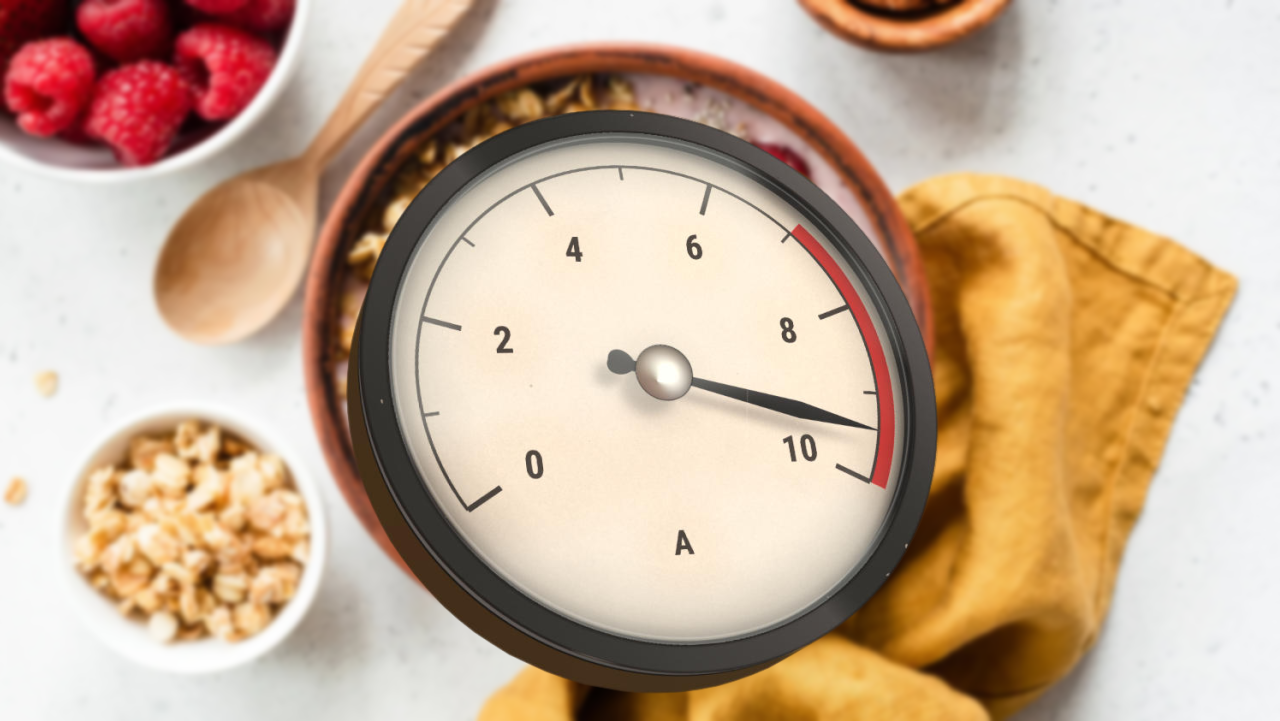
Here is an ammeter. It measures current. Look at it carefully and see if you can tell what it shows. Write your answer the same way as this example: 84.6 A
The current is 9.5 A
